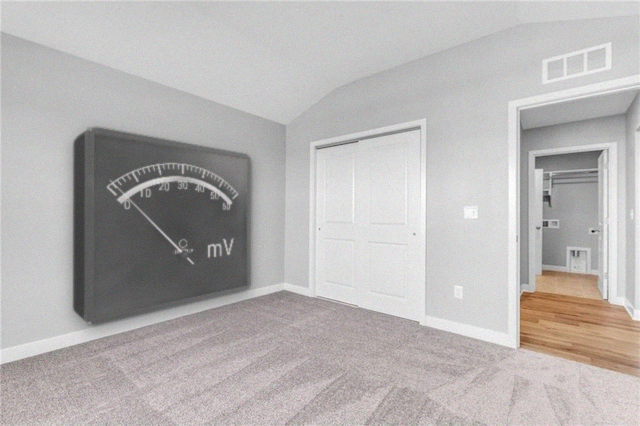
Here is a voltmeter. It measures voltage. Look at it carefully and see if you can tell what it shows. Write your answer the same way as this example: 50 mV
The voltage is 2 mV
